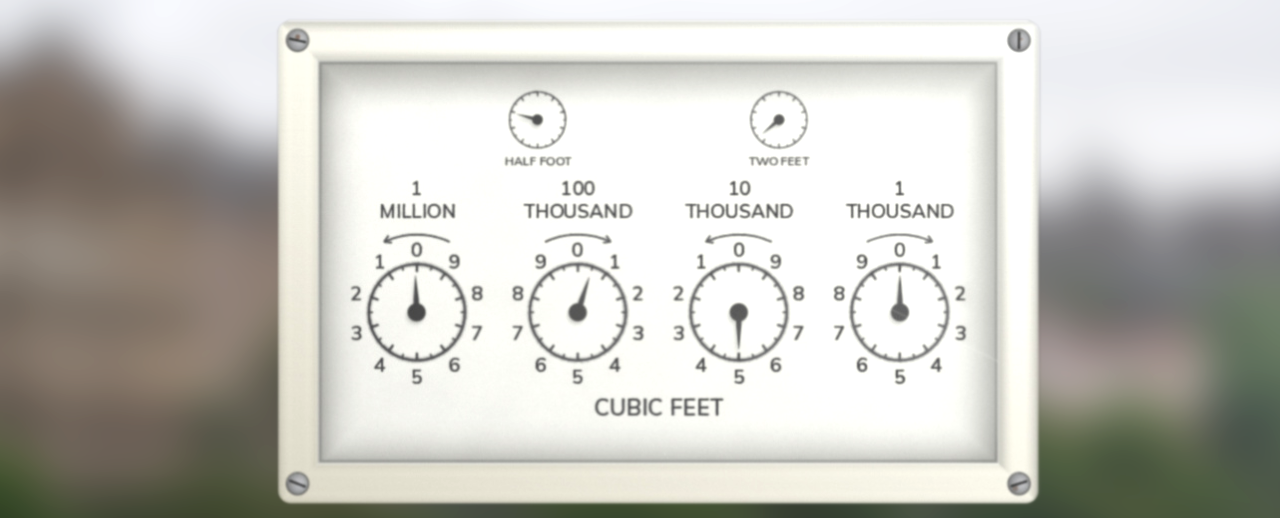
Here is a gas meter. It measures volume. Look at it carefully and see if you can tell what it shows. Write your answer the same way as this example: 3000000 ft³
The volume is 5000 ft³
